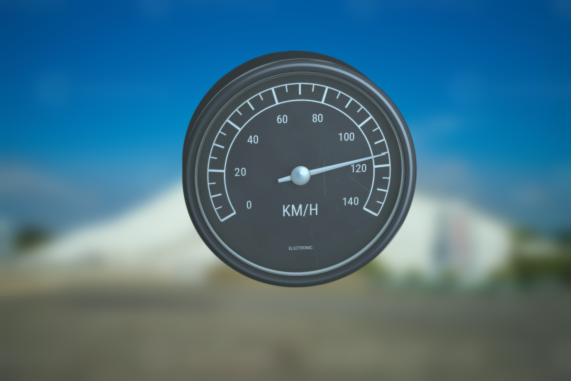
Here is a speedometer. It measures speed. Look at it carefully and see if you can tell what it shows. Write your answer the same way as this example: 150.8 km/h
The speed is 115 km/h
